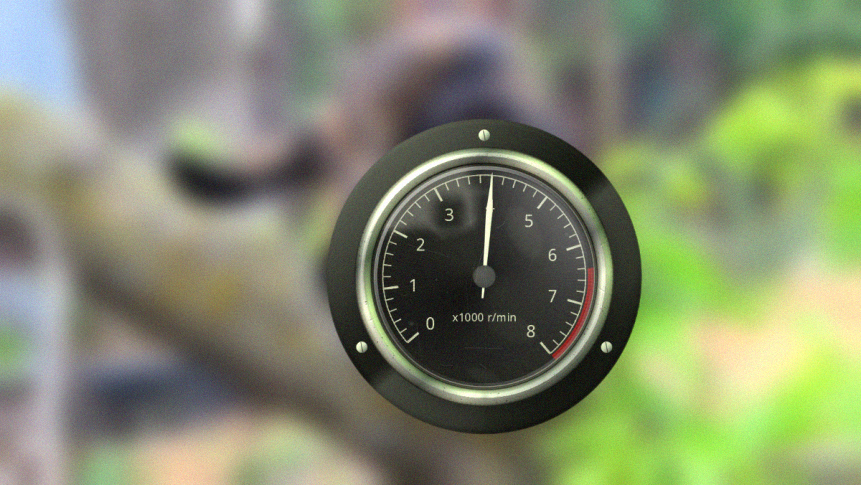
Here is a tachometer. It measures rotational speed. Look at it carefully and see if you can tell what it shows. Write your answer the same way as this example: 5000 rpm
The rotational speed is 4000 rpm
